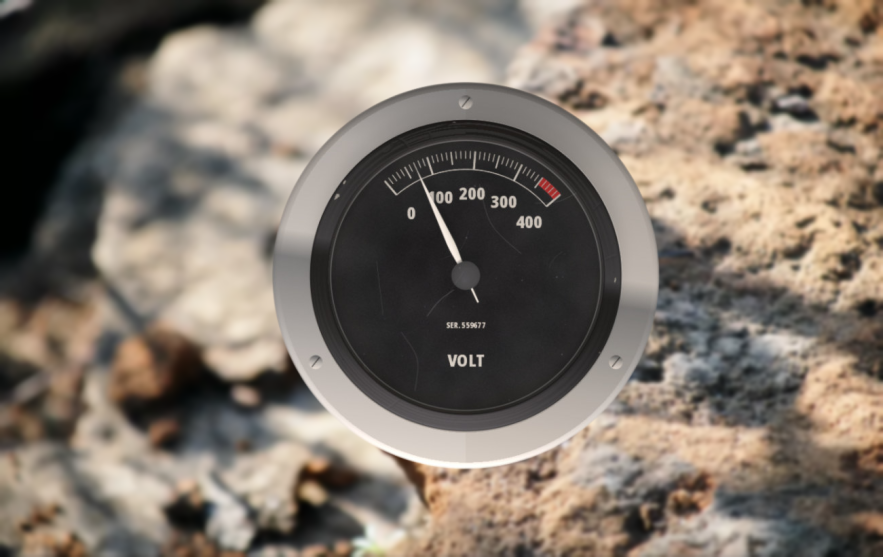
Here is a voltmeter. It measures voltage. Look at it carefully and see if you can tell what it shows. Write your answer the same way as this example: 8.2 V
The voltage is 70 V
